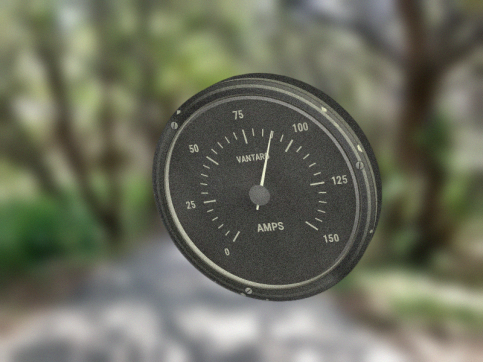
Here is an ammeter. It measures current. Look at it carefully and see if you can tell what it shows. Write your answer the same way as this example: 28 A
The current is 90 A
